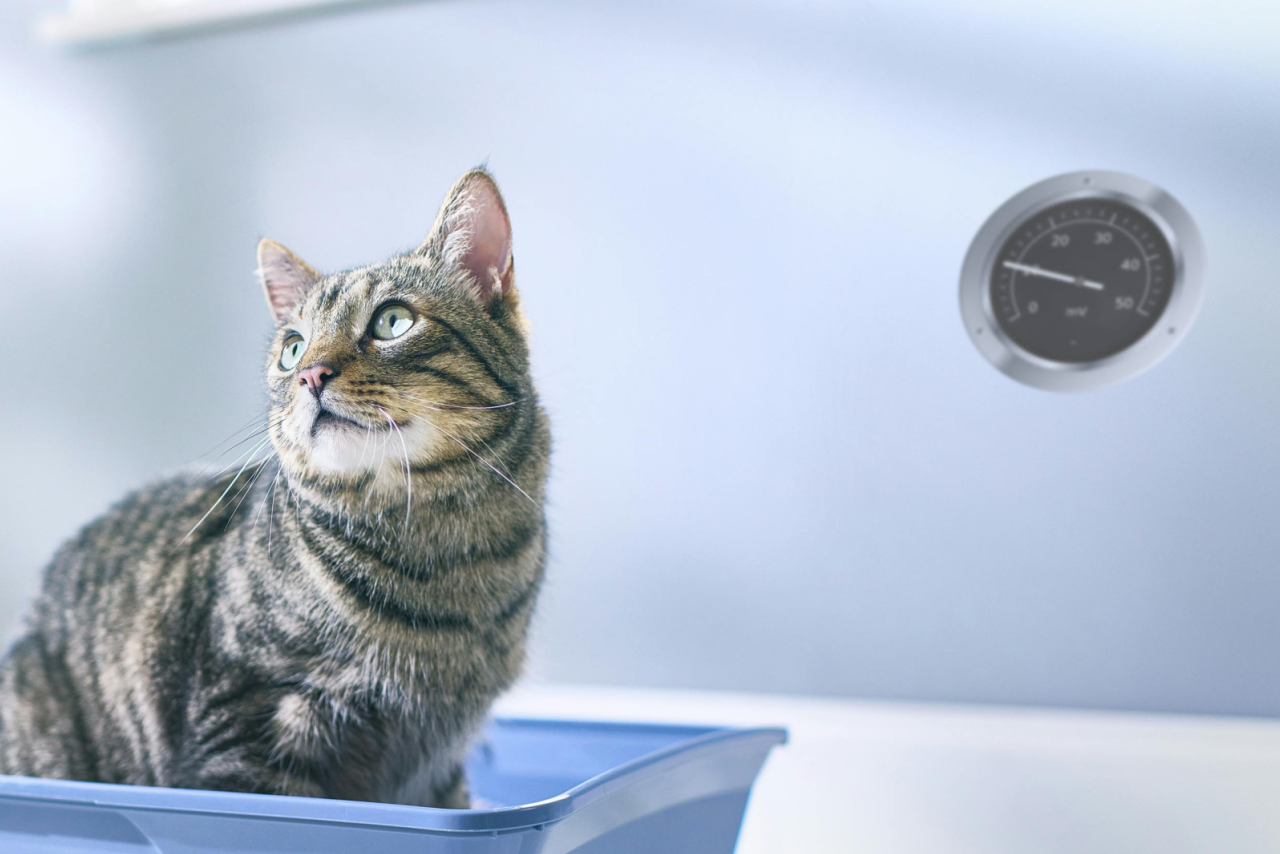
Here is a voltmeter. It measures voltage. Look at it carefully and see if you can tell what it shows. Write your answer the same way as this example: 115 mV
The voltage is 10 mV
